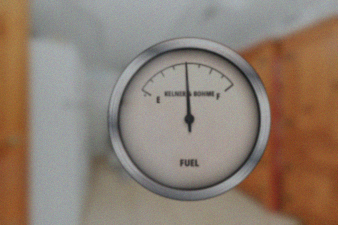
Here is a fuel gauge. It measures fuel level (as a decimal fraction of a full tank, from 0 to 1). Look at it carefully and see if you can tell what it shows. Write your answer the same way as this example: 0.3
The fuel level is 0.5
